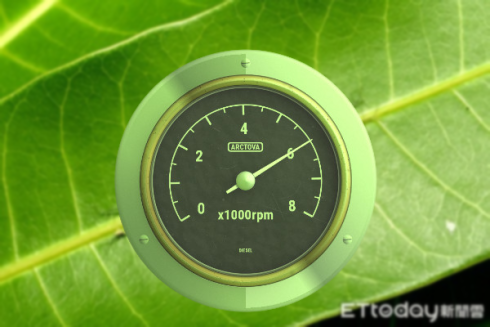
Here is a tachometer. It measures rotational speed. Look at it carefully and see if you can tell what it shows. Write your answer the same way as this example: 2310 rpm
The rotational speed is 6000 rpm
